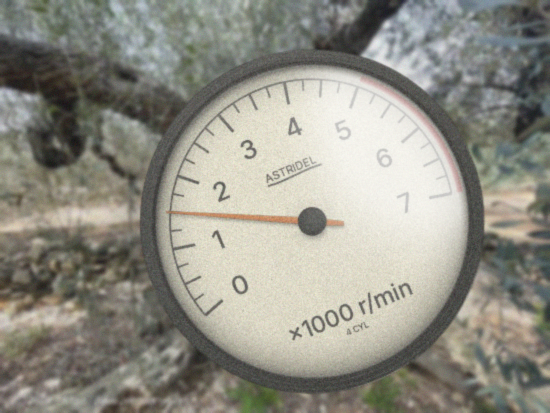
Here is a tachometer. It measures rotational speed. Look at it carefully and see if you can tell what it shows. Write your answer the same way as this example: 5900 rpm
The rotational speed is 1500 rpm
